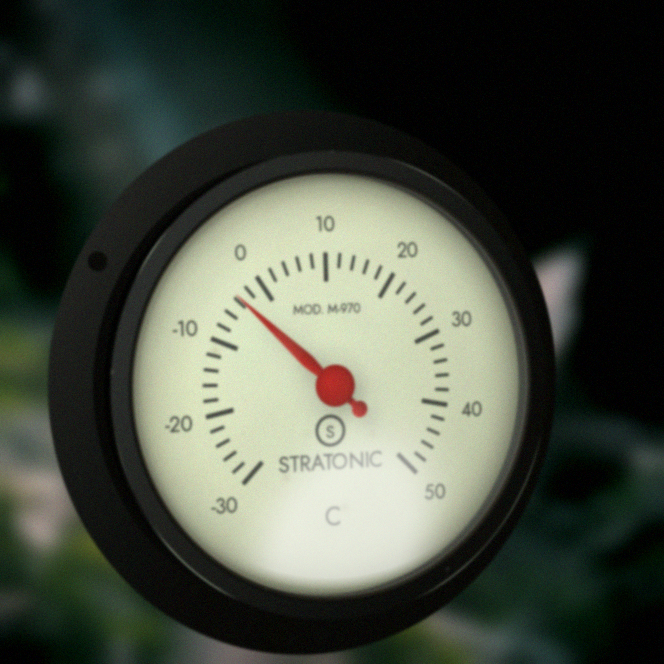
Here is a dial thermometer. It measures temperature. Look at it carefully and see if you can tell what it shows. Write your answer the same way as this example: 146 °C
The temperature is -4 °C
